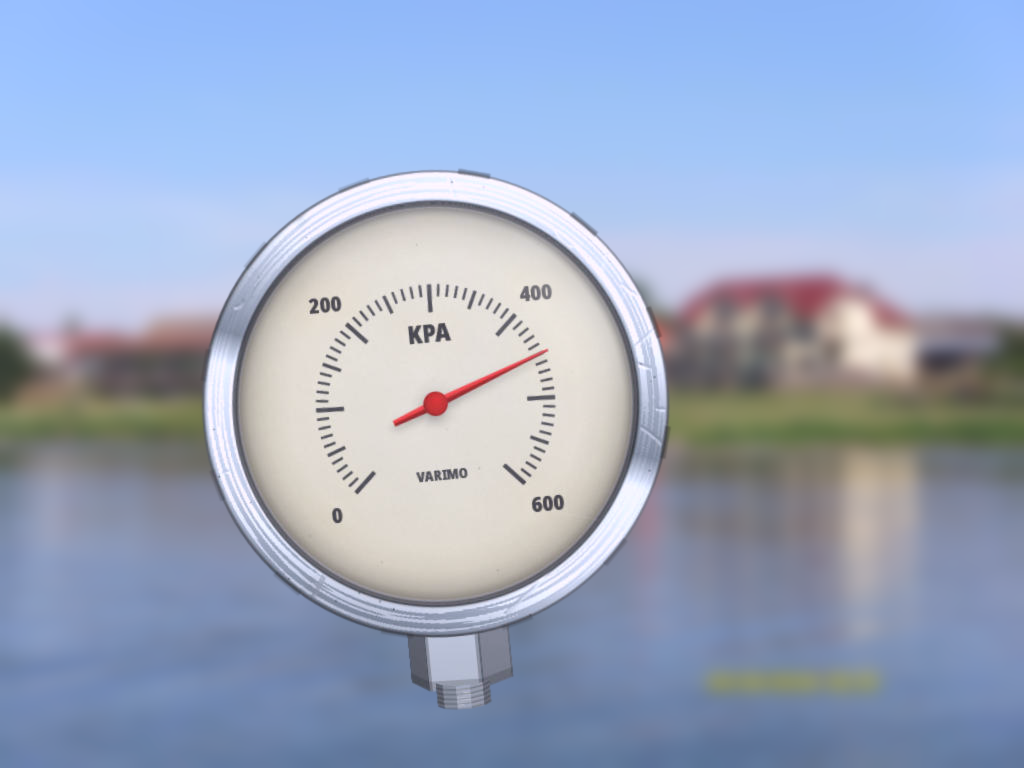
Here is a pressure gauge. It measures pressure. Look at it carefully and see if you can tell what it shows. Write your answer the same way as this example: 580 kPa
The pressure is 450 kPa
